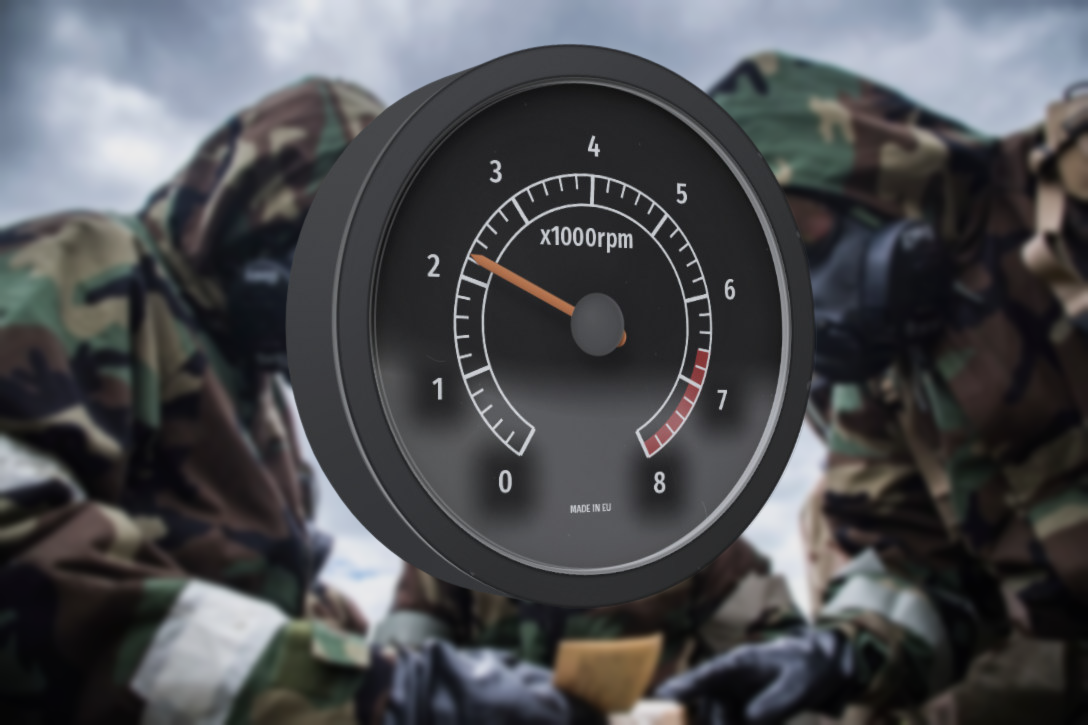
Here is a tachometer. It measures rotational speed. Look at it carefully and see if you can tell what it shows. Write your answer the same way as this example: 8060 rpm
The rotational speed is 2200 rpm
